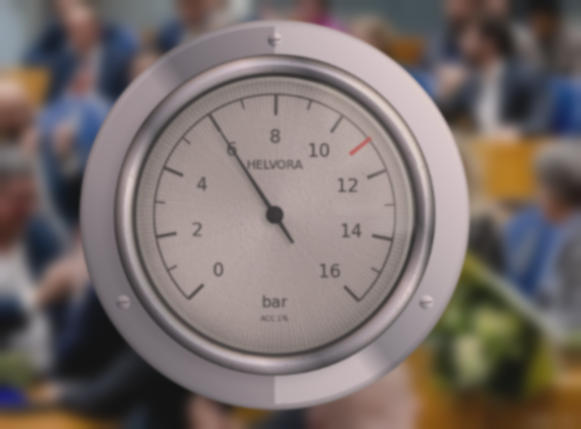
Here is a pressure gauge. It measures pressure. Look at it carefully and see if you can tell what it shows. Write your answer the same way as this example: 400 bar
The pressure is 6 bar
